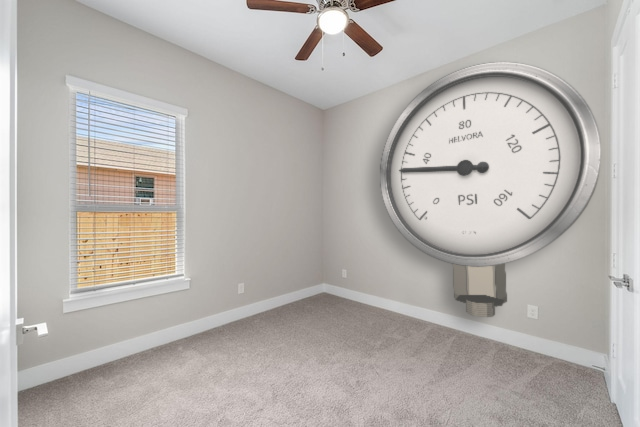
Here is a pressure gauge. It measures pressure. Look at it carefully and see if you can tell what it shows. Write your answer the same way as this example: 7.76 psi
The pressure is 30 psi
